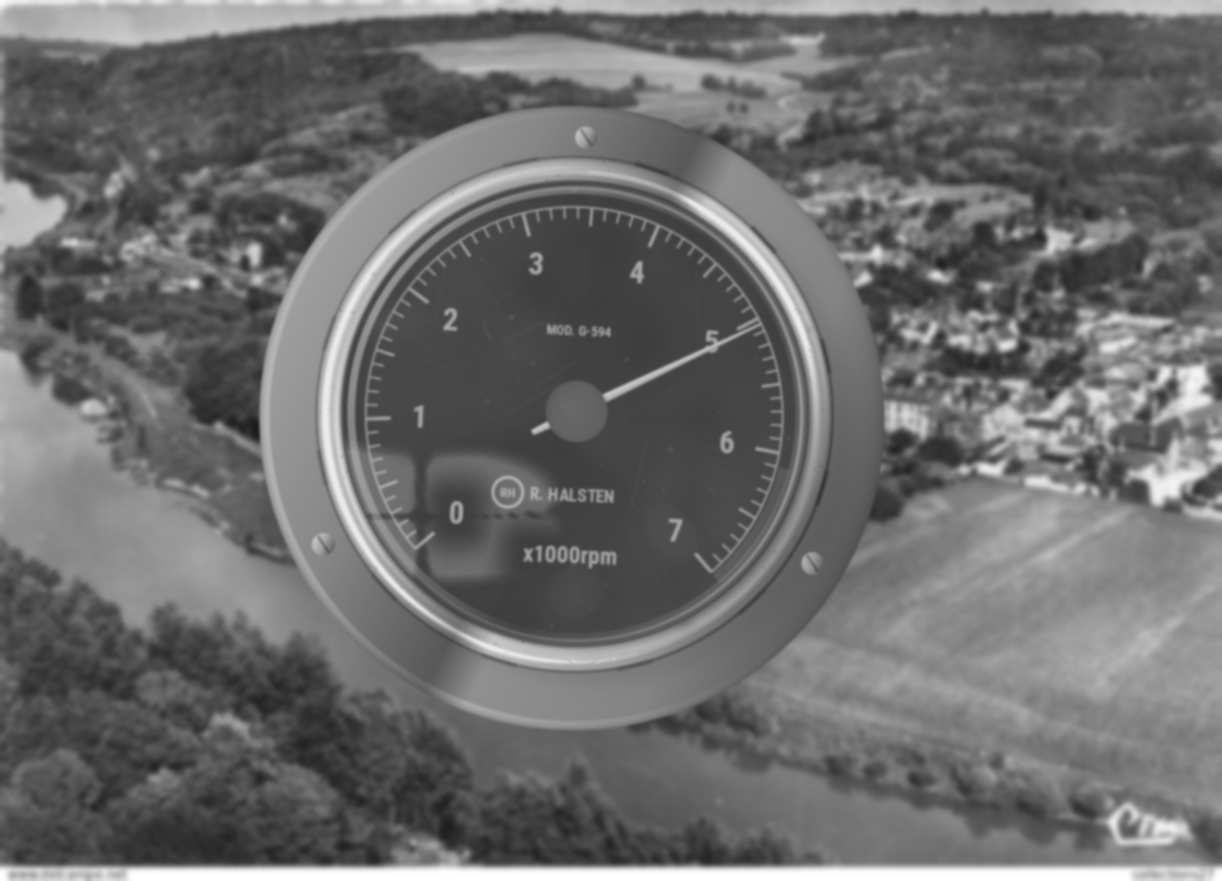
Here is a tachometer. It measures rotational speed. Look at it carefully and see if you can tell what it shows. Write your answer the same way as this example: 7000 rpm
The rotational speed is 5050 rpm
